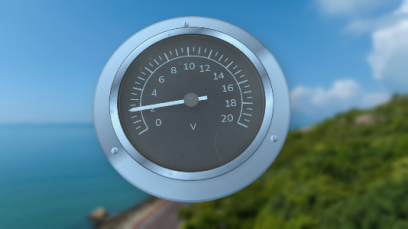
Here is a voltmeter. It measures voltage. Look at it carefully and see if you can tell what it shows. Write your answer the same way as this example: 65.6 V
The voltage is 2 V
